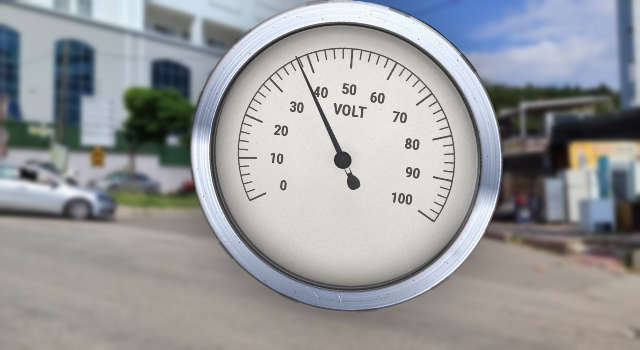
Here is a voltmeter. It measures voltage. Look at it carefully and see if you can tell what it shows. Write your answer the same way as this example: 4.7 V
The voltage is 38 V
